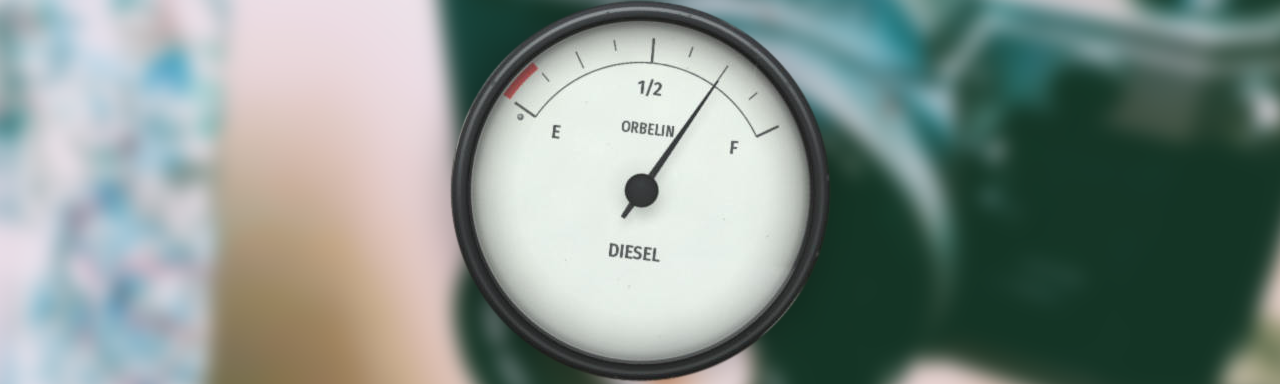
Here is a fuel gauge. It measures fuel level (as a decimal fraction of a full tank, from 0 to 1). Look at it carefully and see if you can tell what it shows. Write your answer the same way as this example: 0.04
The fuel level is 0.75
